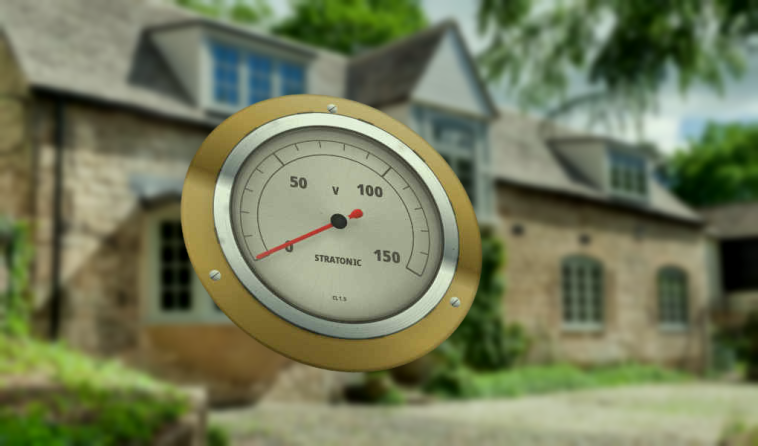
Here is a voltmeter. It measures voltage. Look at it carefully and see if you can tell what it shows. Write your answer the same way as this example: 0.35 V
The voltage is 0 V
